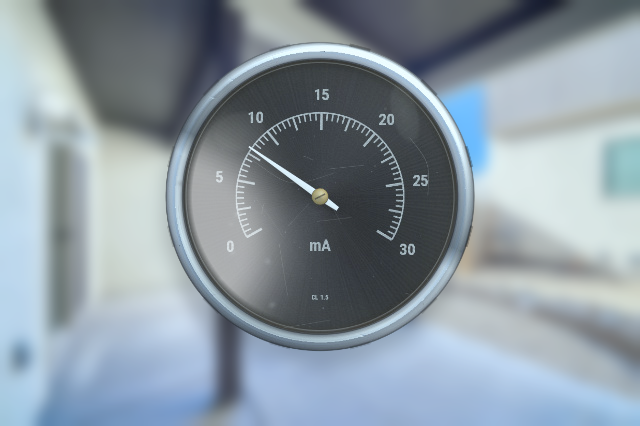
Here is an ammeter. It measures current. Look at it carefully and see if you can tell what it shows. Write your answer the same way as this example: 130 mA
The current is 8 mA
